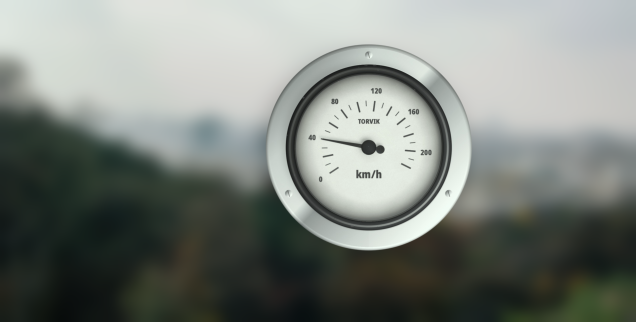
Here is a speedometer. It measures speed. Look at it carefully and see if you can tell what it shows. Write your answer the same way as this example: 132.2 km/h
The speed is 40 km/h
